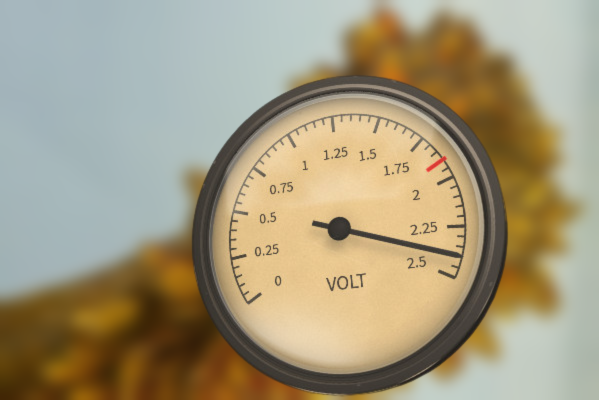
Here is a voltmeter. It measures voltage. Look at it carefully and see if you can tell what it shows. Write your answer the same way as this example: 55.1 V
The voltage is 2.4 V
